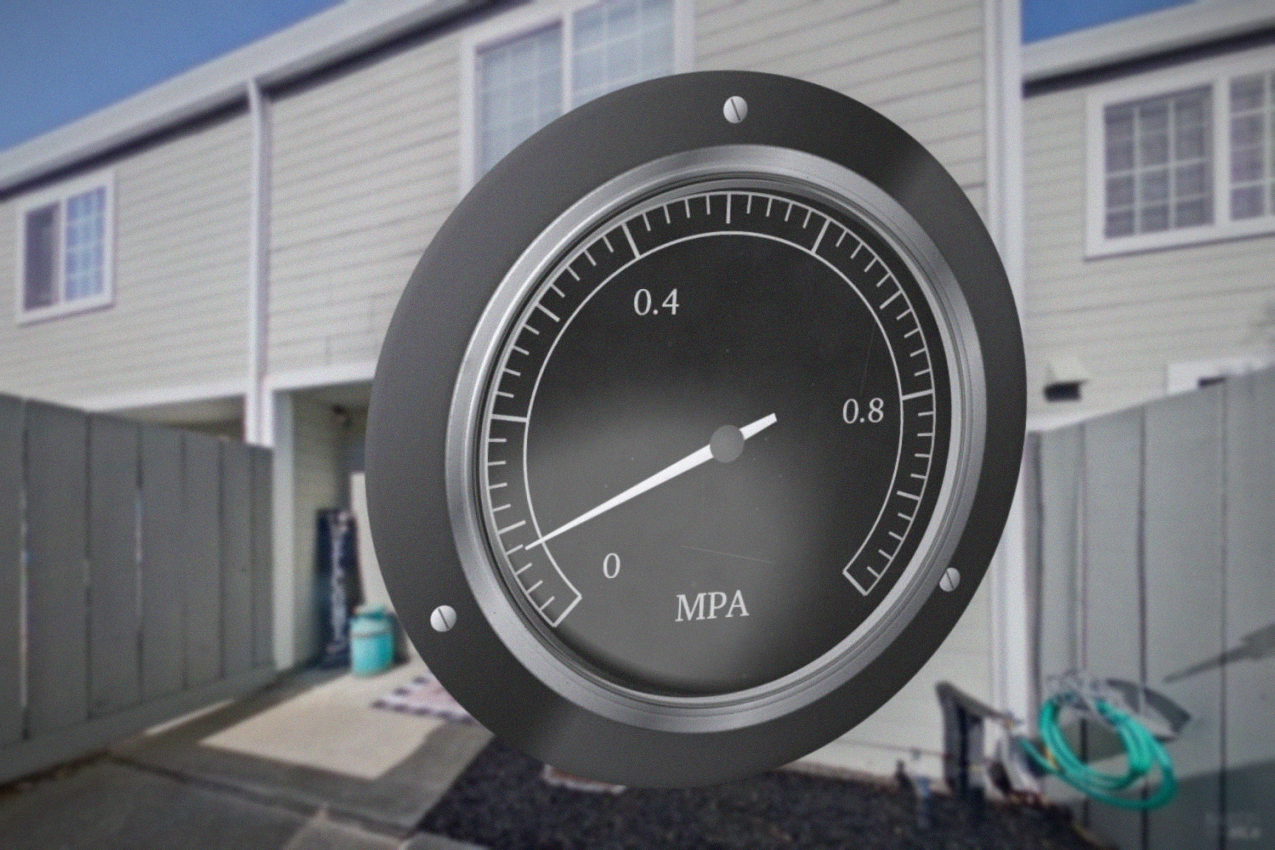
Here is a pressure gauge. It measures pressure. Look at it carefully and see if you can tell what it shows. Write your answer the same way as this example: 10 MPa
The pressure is 0.08 MPa
